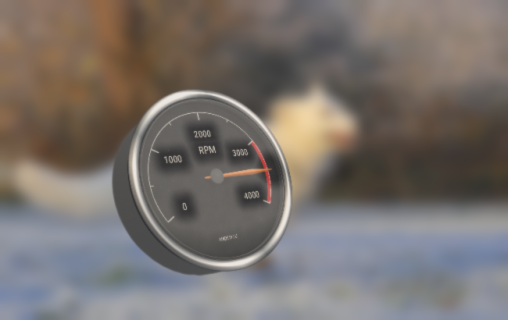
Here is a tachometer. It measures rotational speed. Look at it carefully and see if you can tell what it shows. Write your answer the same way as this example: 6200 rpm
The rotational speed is 3500 rpm
